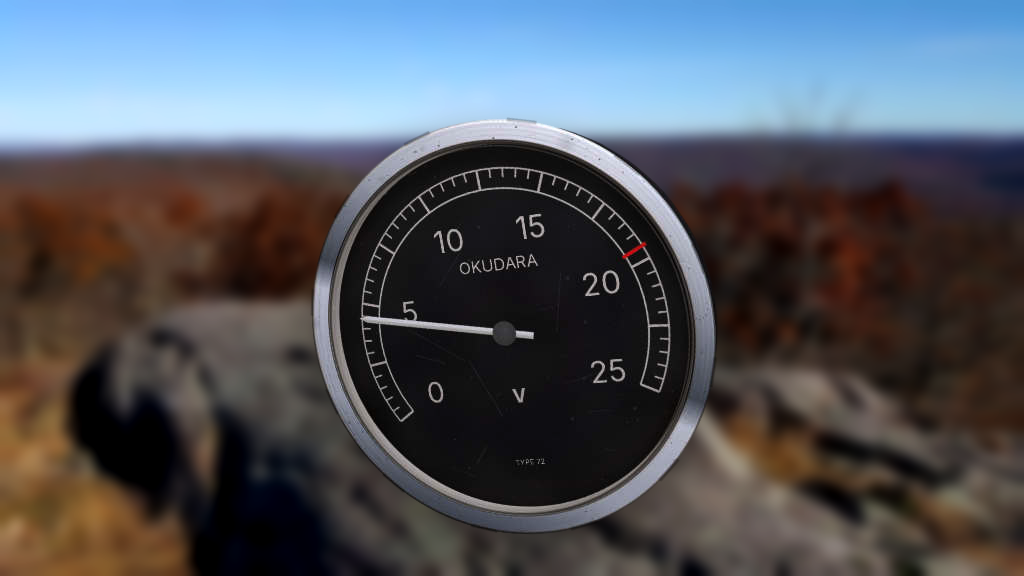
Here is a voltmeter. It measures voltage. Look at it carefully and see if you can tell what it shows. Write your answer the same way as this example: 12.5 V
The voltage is 4.5 V
